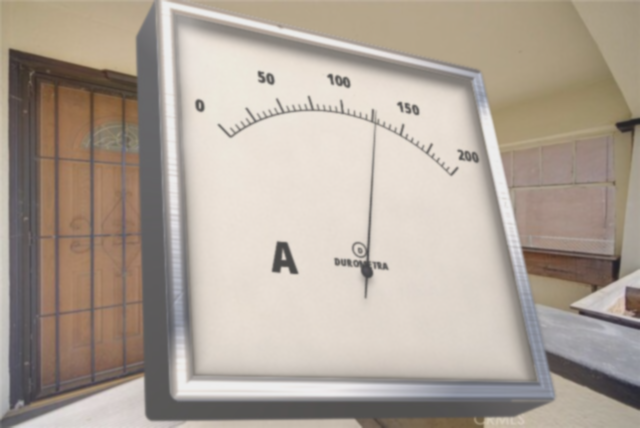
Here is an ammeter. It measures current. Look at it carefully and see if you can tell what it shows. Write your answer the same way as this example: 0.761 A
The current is 125 A
